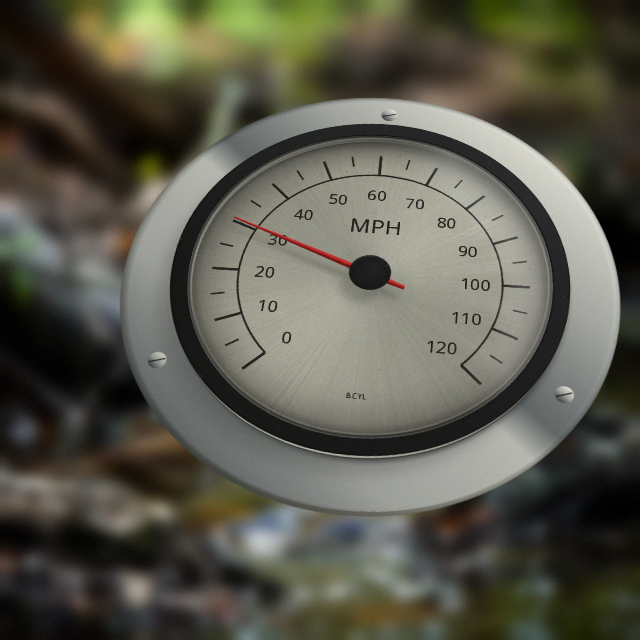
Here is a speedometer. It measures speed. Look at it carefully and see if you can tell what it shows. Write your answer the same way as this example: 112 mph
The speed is 30 mph
